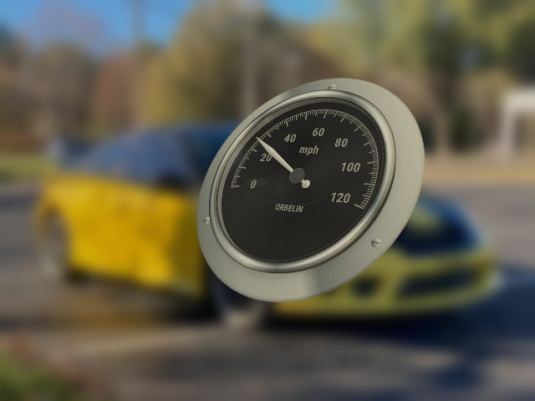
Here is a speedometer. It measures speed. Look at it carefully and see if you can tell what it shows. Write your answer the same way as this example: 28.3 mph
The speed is 25 mph
